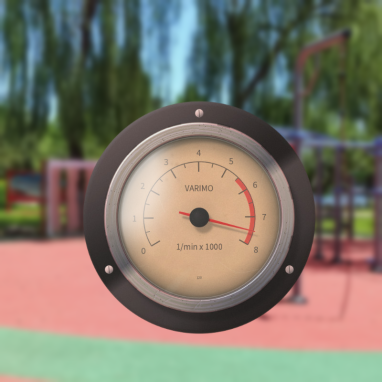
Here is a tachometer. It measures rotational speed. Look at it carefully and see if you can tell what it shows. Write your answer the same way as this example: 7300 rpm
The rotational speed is 7500 rpm
